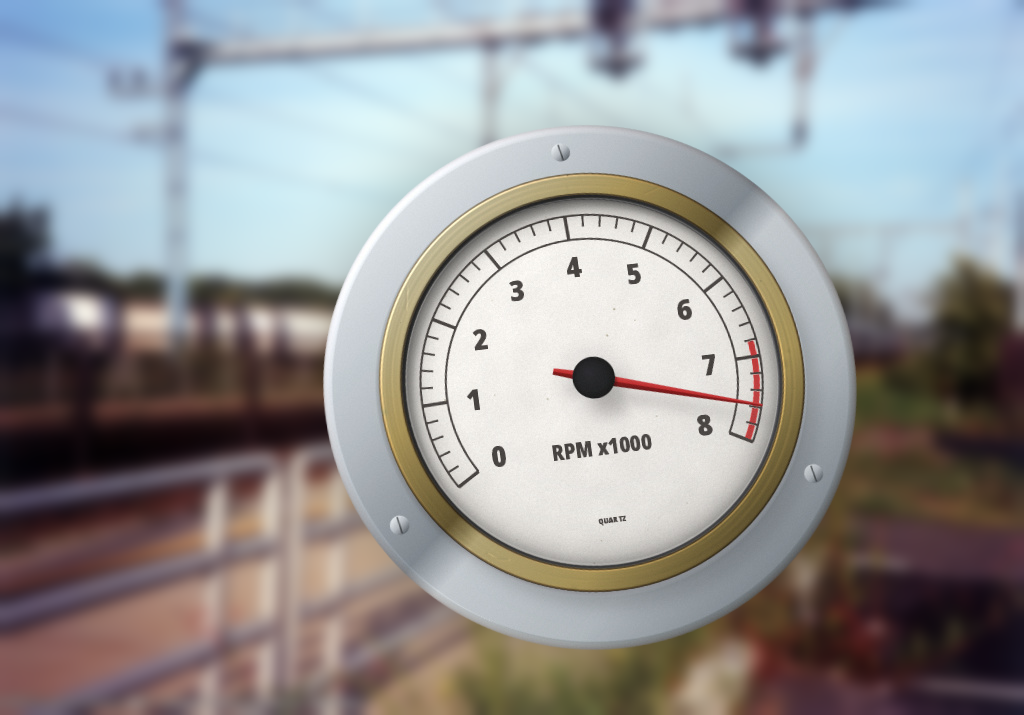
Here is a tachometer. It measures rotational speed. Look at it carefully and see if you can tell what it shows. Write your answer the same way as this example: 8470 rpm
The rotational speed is 7600 rpm
